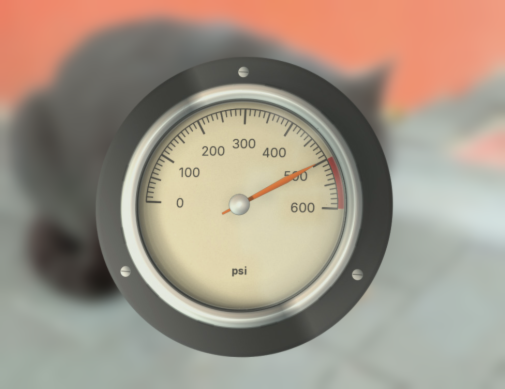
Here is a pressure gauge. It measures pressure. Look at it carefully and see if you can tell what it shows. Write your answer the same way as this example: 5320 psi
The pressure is 500 psi
